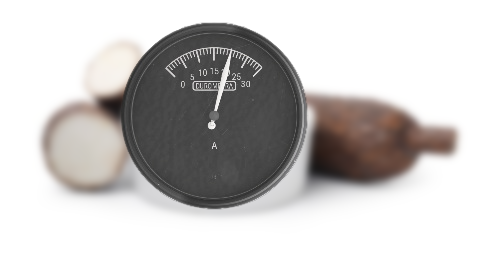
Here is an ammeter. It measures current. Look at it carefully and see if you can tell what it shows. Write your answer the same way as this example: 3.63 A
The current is 20 A
